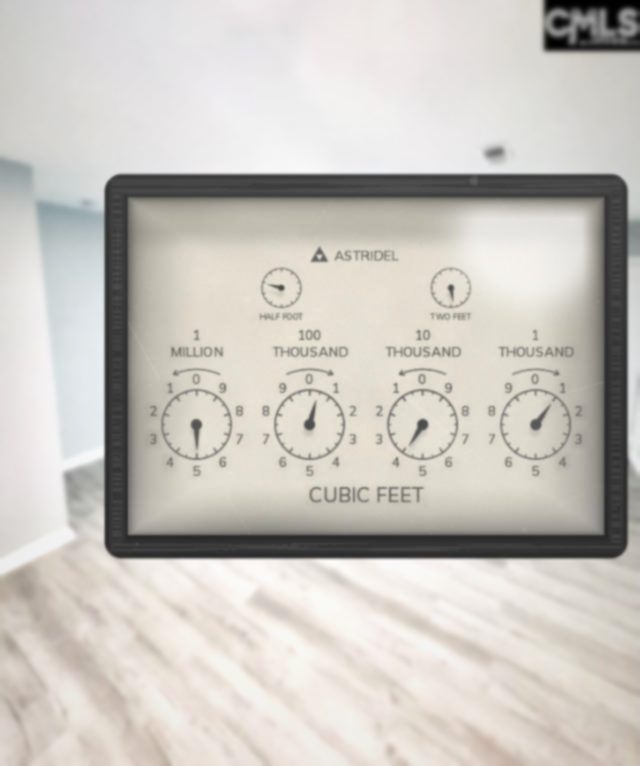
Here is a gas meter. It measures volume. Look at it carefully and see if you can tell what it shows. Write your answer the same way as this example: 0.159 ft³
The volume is 504100 ft³
